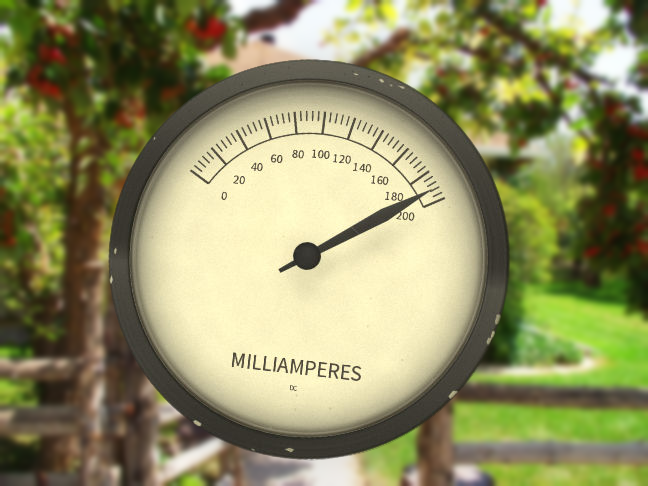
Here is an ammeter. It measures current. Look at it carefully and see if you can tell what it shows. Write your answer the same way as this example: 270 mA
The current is 192 mA
